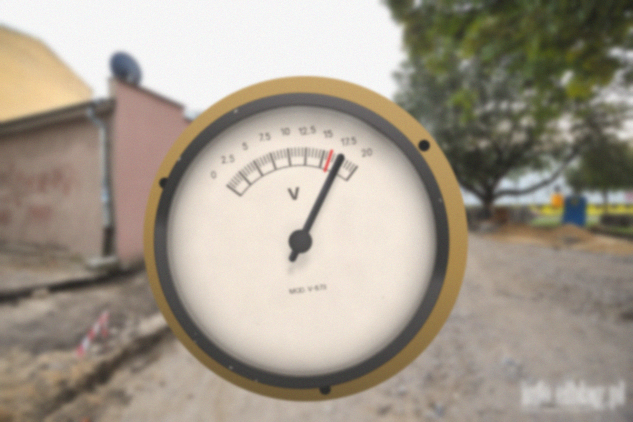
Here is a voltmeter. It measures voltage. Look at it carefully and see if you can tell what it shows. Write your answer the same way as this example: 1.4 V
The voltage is 17.5 V
